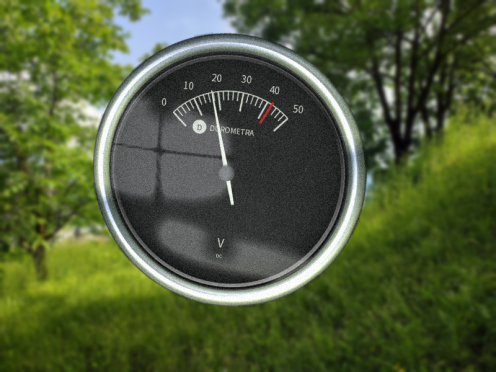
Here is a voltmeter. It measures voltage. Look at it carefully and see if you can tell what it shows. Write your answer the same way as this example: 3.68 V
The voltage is 18 V
